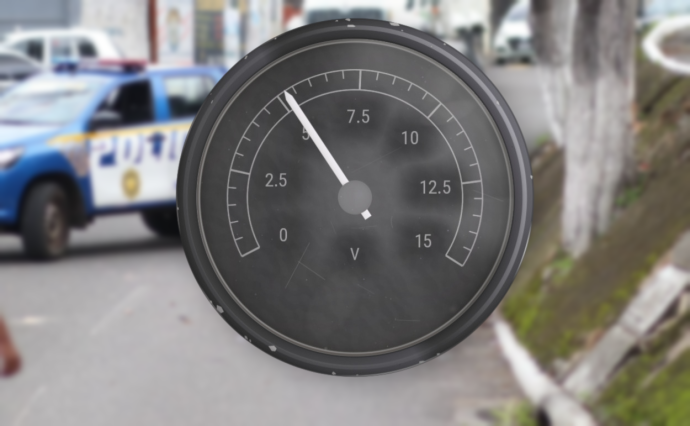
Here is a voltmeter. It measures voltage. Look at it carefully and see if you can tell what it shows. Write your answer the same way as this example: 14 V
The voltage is 5.25 V
